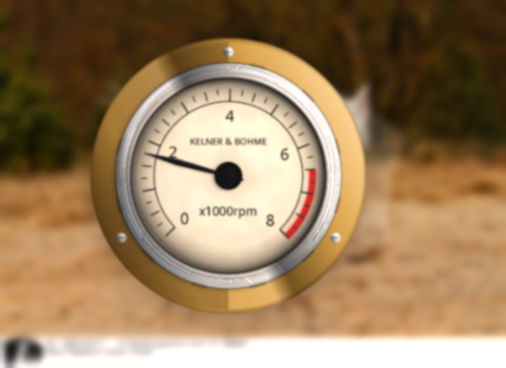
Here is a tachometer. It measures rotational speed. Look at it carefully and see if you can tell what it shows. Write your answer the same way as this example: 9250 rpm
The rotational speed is 1750 rpm
